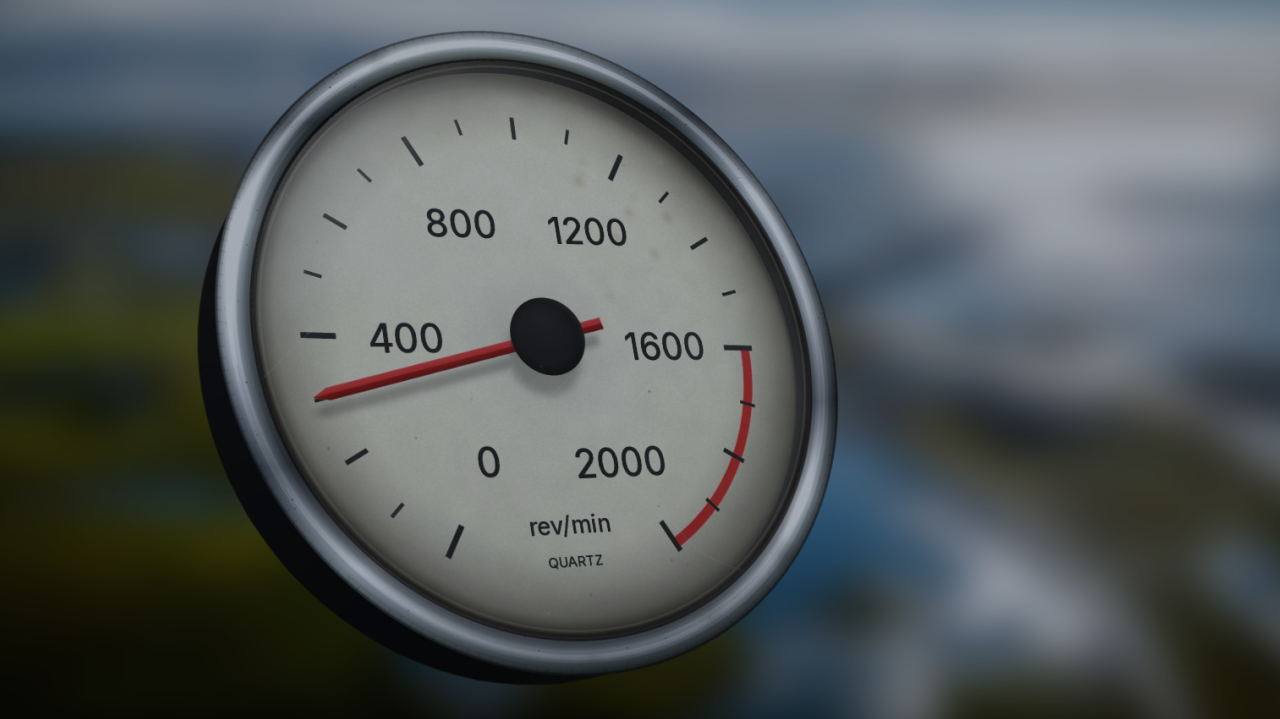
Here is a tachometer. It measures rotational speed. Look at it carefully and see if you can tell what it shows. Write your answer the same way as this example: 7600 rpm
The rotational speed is 300 rpm
